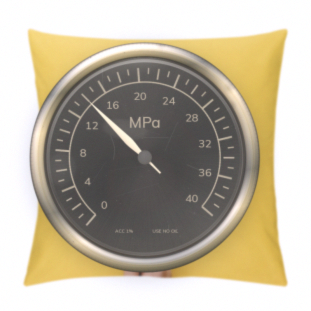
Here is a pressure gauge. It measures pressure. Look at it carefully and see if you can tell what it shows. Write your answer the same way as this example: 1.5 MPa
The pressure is 14 MPa
